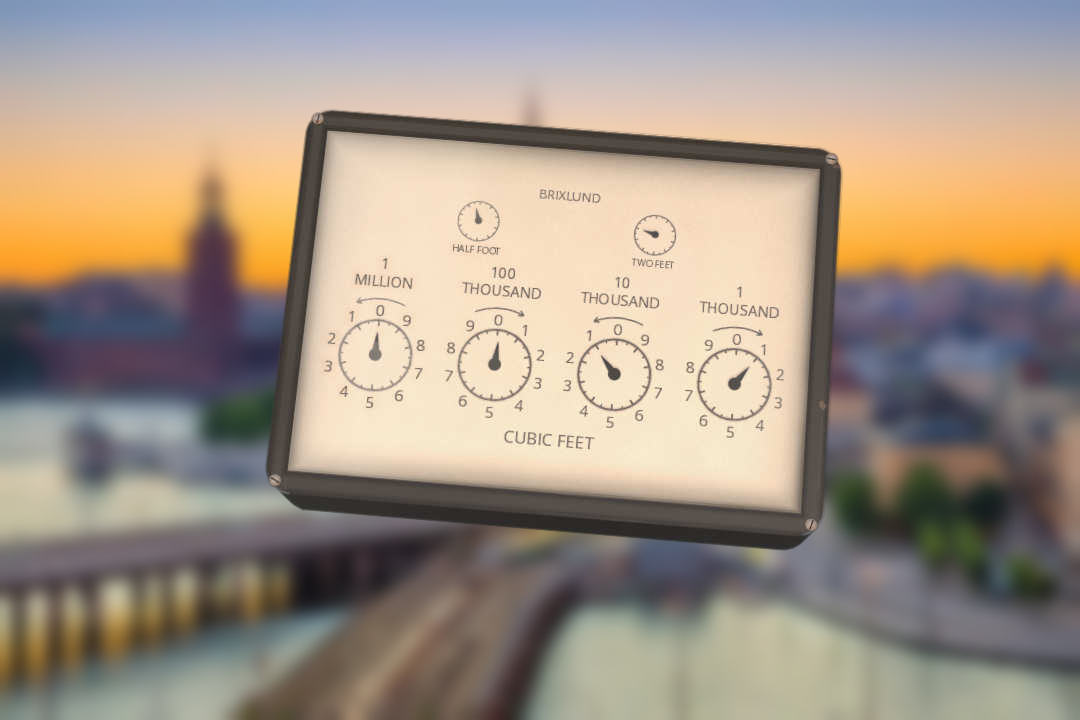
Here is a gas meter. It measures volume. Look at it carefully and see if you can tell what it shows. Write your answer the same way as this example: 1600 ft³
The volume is 1100 ft³
